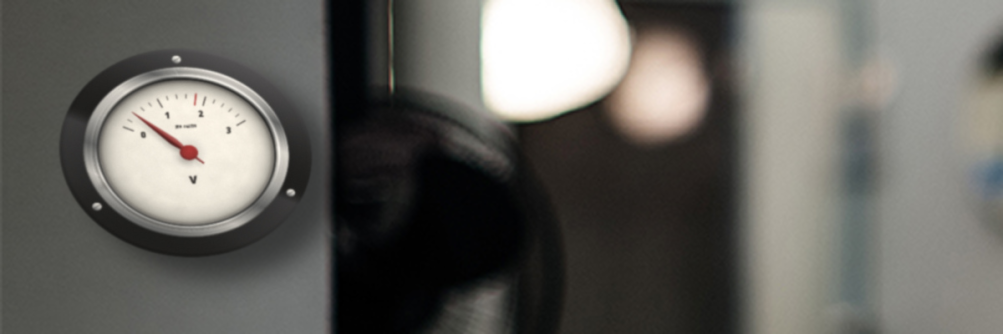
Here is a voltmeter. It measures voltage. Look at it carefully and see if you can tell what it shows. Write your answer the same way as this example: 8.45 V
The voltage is 0.4 V
